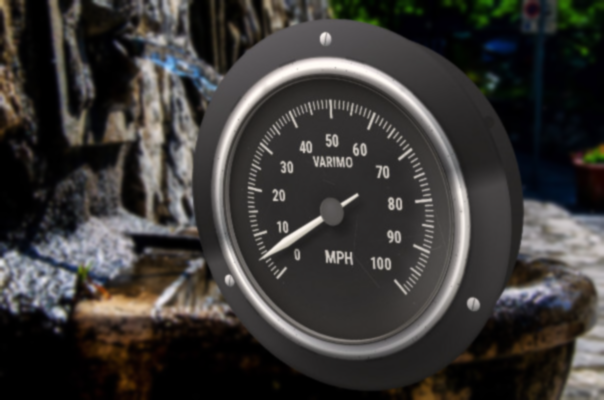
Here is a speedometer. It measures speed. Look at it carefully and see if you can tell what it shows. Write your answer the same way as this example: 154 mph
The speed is 5 mph
